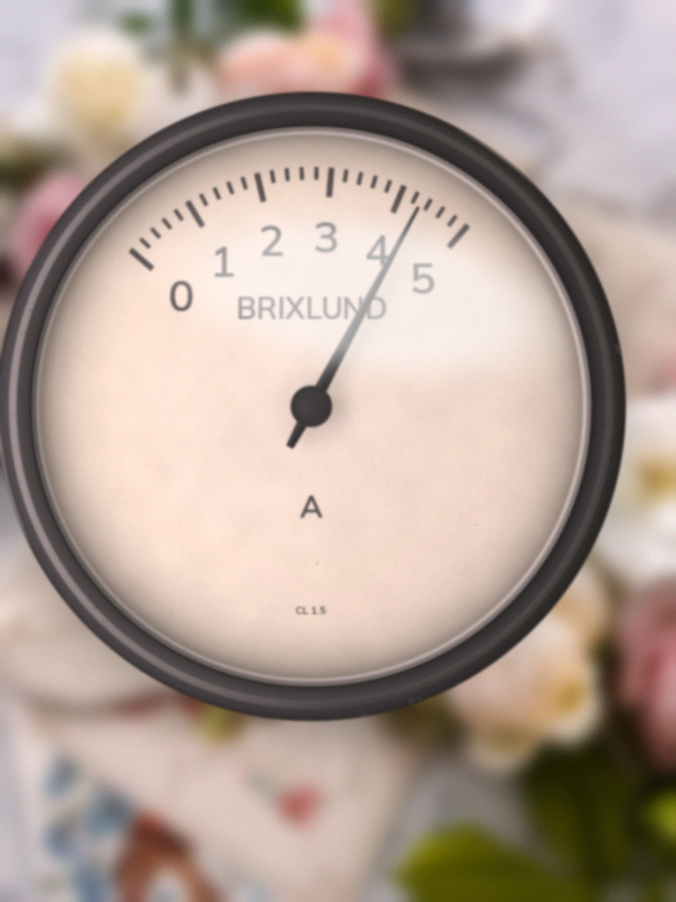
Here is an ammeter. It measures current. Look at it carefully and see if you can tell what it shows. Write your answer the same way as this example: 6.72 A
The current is 4.3 A
